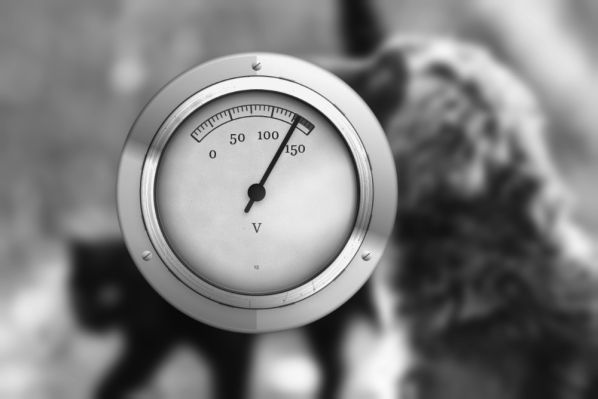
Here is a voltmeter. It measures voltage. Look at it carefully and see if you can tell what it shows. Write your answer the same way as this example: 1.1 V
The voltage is 130 V
